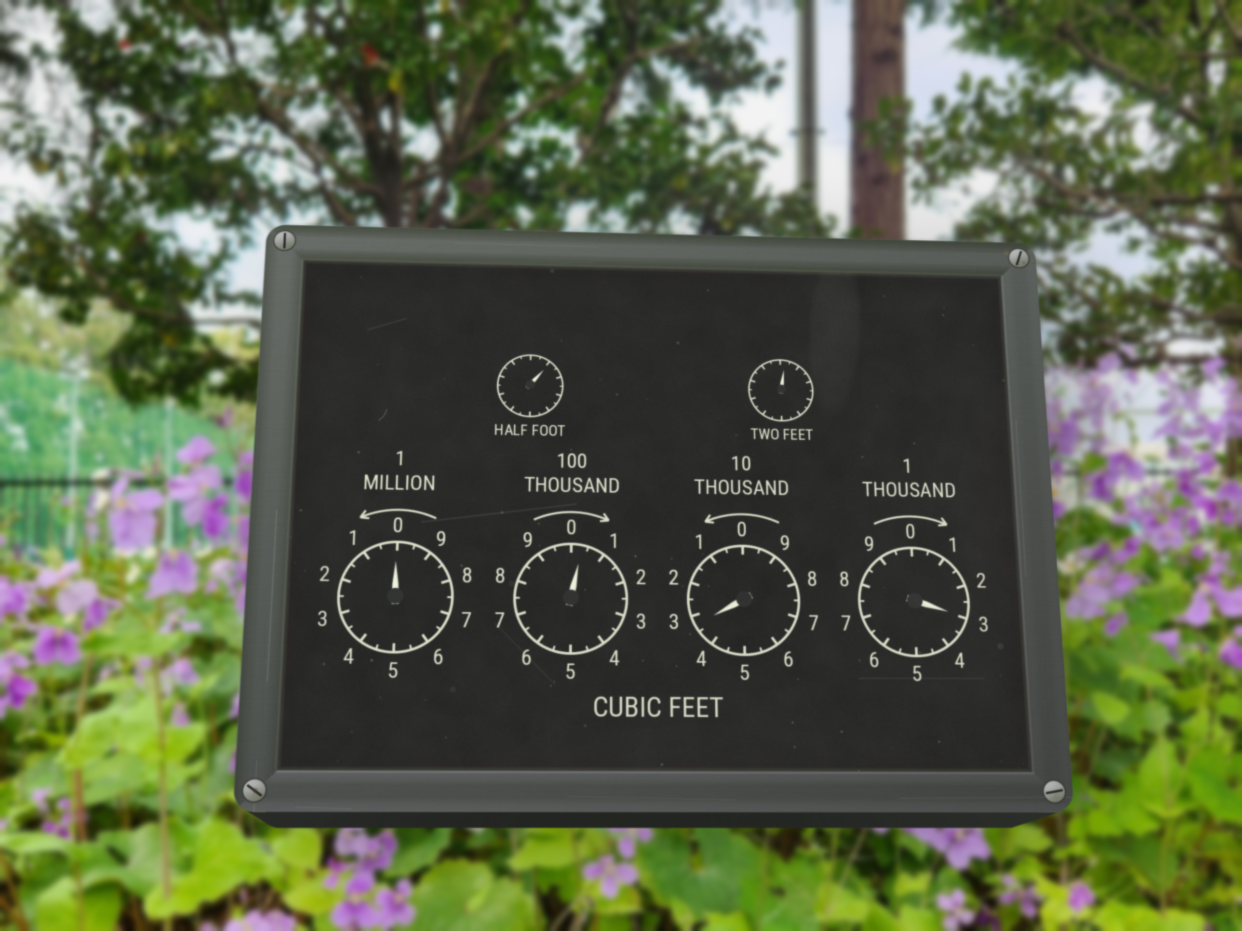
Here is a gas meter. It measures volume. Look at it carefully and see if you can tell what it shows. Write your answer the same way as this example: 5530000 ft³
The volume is 3300 ft³
